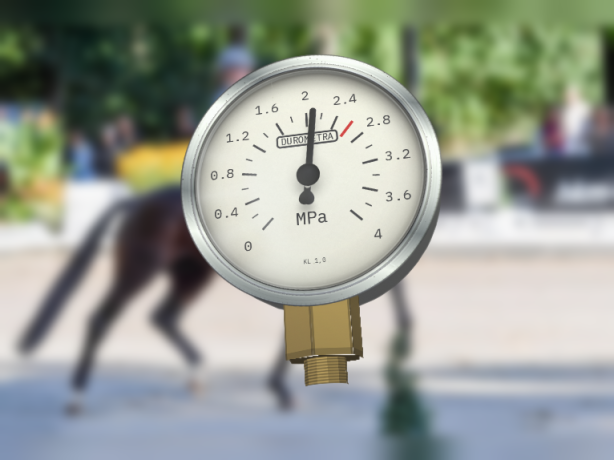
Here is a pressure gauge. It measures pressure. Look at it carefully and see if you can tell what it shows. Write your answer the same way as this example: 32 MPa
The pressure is 2.1 MPa
